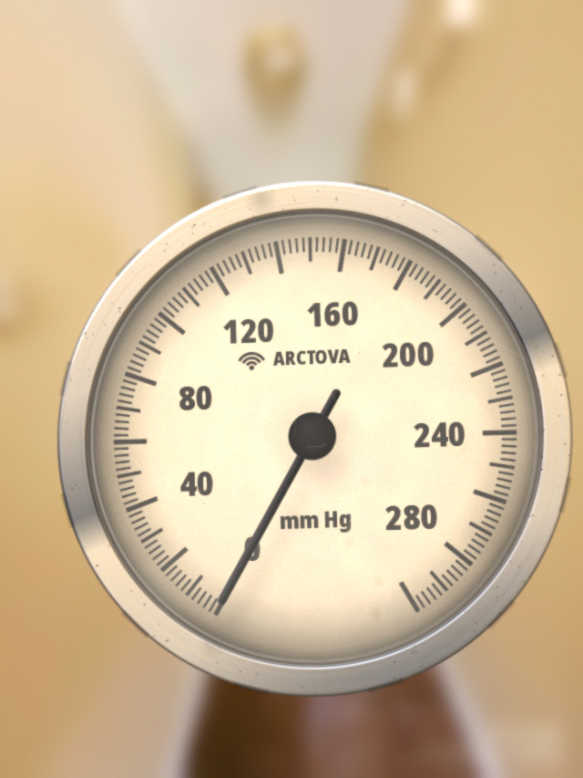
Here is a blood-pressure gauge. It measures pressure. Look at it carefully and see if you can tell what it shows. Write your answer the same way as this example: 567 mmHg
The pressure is 0 mmHg
